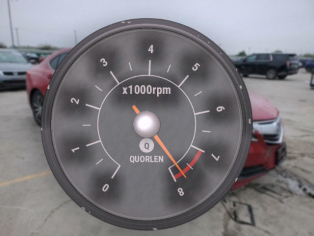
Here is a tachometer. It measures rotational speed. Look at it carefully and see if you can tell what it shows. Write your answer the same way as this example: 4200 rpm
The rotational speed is 7750 rpm
